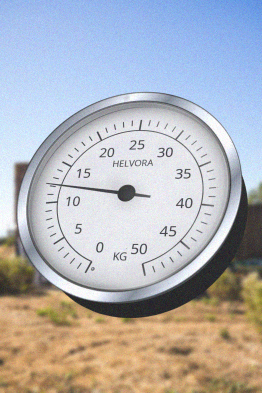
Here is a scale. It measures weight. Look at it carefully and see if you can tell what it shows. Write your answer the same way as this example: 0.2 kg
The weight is 12 kg
